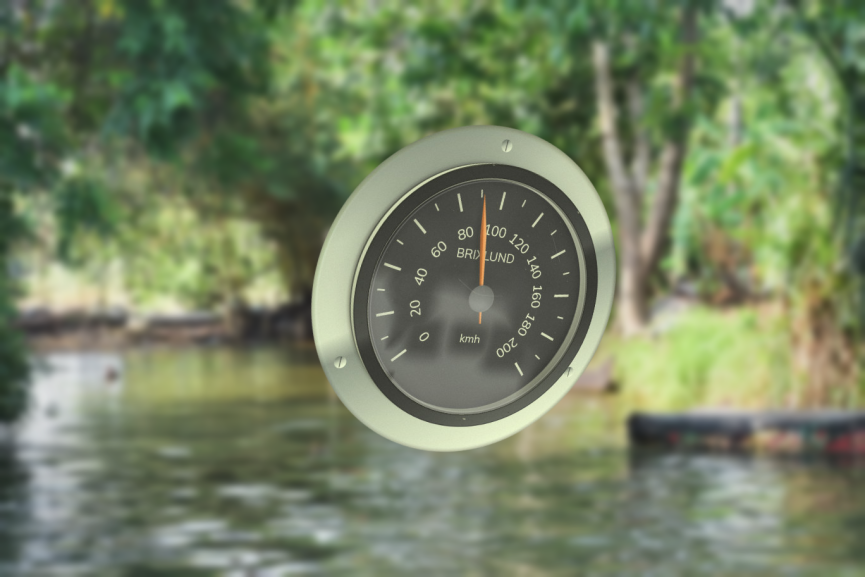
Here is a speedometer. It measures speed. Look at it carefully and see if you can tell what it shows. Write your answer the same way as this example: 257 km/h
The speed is 90 km/h
